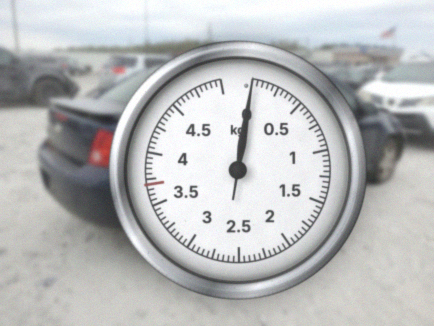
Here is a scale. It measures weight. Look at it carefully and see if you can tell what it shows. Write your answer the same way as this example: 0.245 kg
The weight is 0 kg
